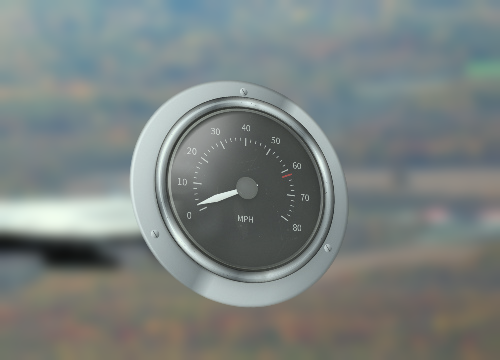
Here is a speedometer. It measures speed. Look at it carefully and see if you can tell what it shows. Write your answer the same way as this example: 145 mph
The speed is 2 mph
